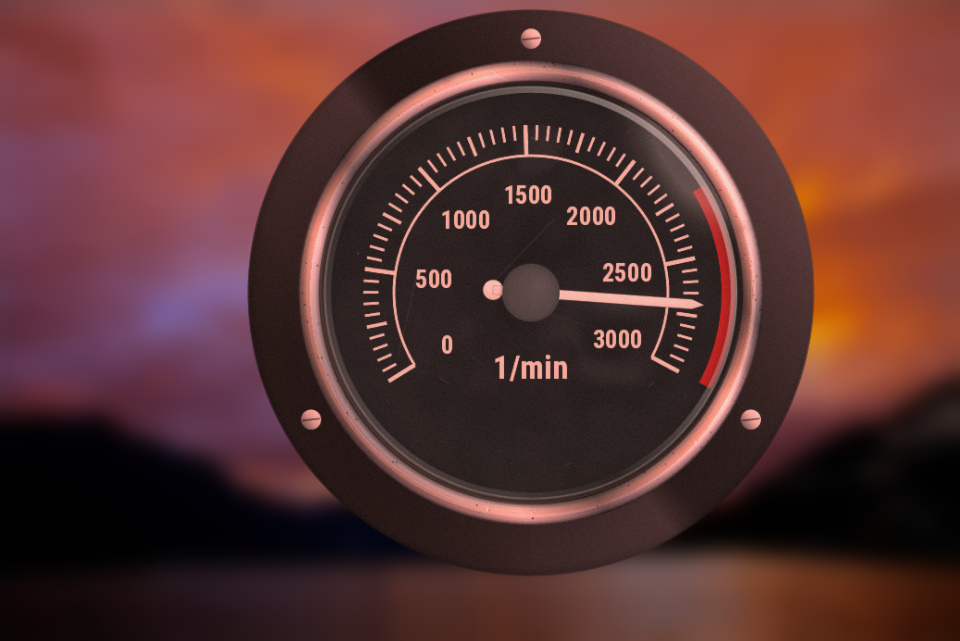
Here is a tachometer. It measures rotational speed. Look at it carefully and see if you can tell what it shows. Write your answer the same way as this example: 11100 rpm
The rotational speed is 2700 rpm
